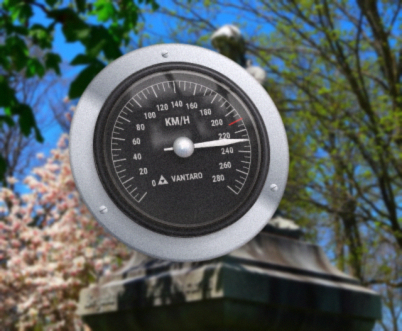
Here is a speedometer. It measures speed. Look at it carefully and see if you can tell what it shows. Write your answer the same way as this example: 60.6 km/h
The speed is 230 km/h
